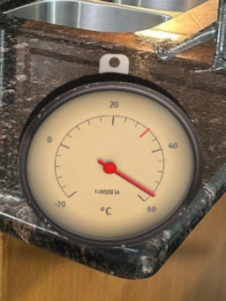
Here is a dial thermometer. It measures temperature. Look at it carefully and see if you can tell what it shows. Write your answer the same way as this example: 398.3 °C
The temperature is 56 °C
